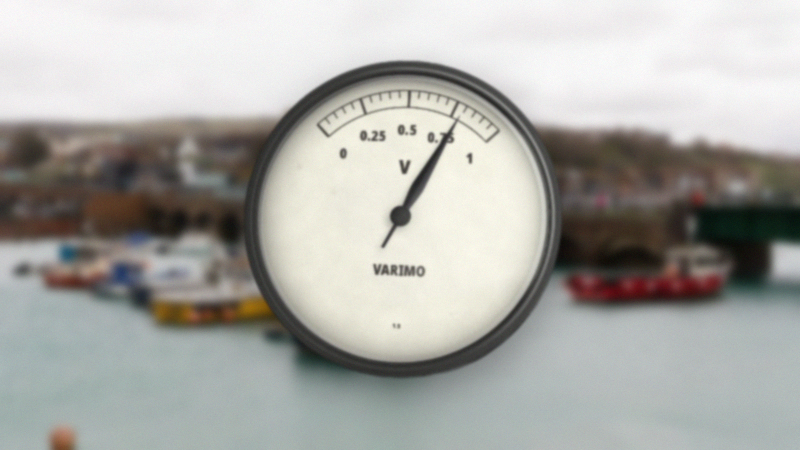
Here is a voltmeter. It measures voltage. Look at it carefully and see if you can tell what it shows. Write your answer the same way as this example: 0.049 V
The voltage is 0.8 V
